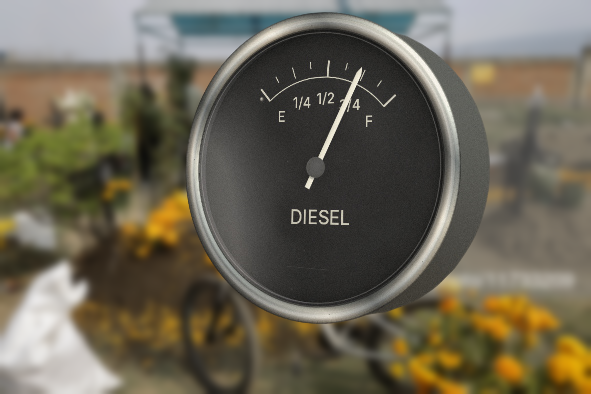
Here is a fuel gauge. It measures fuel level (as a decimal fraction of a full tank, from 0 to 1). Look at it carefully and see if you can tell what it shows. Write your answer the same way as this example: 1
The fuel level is 0.75
